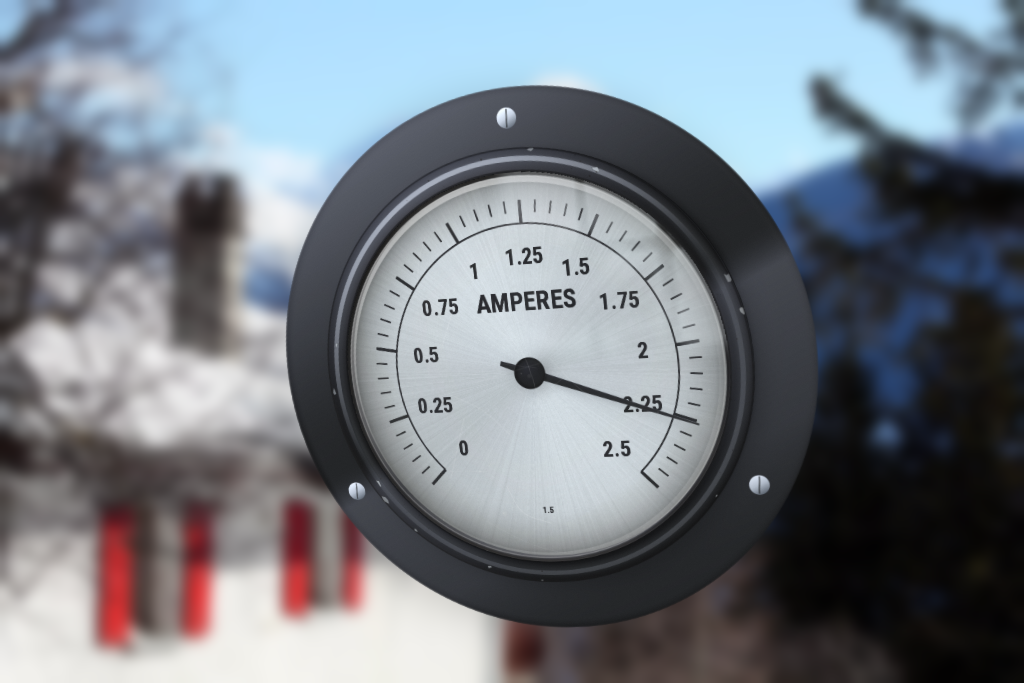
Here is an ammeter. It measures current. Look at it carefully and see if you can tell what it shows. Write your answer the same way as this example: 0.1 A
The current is 2.25 A
